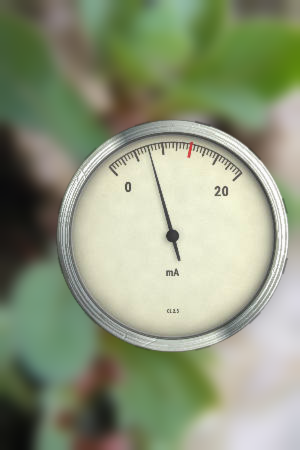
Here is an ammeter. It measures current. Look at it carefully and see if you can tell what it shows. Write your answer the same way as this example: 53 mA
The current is 6 mA
